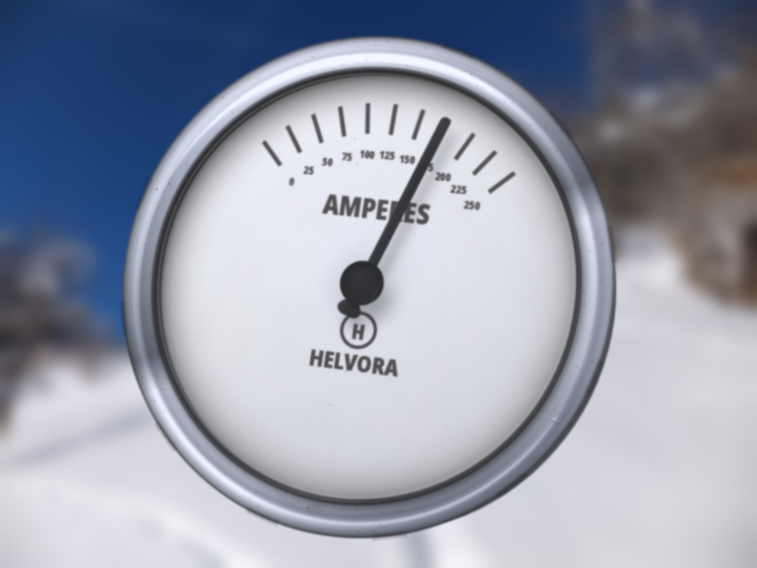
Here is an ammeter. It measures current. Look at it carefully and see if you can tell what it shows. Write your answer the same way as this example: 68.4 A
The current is 175 A
